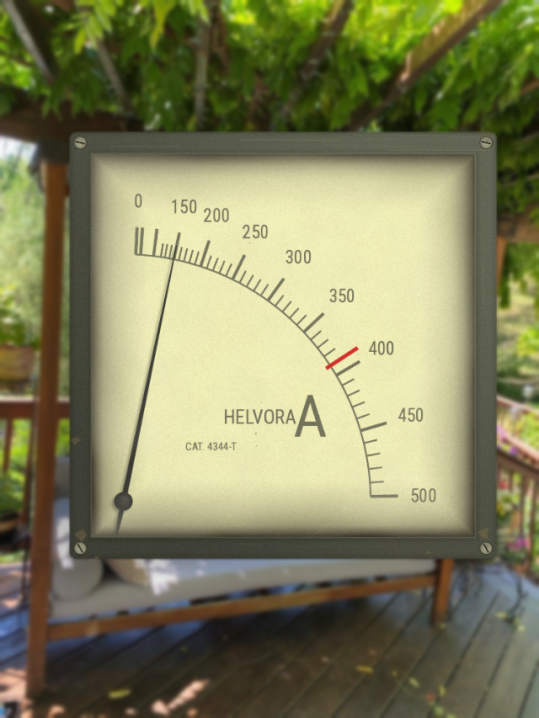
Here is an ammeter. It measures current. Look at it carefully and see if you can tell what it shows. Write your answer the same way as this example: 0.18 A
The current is 150 A
